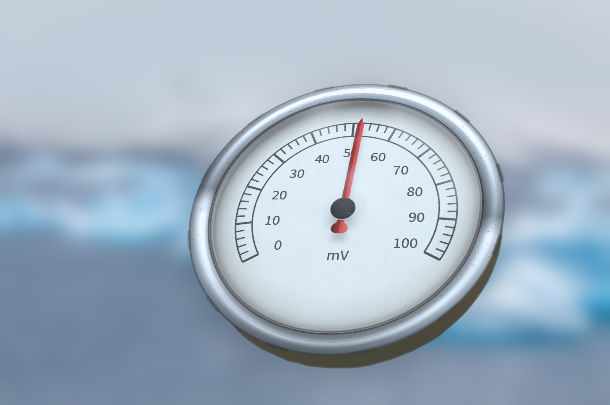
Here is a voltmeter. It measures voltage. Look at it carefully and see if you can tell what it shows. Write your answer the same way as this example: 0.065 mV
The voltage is 52 mV
